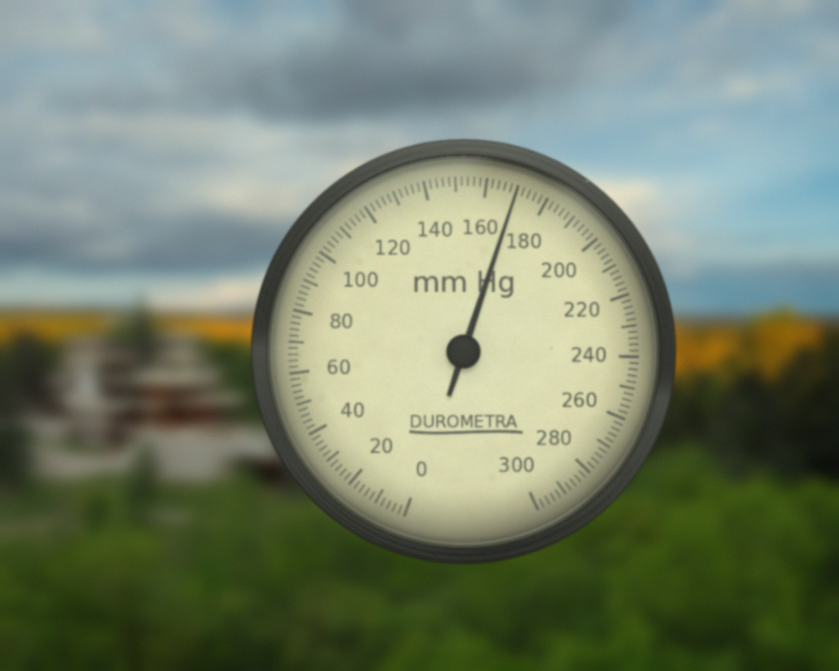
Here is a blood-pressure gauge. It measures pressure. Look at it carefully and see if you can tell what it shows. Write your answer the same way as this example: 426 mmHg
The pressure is 170 mmHg
